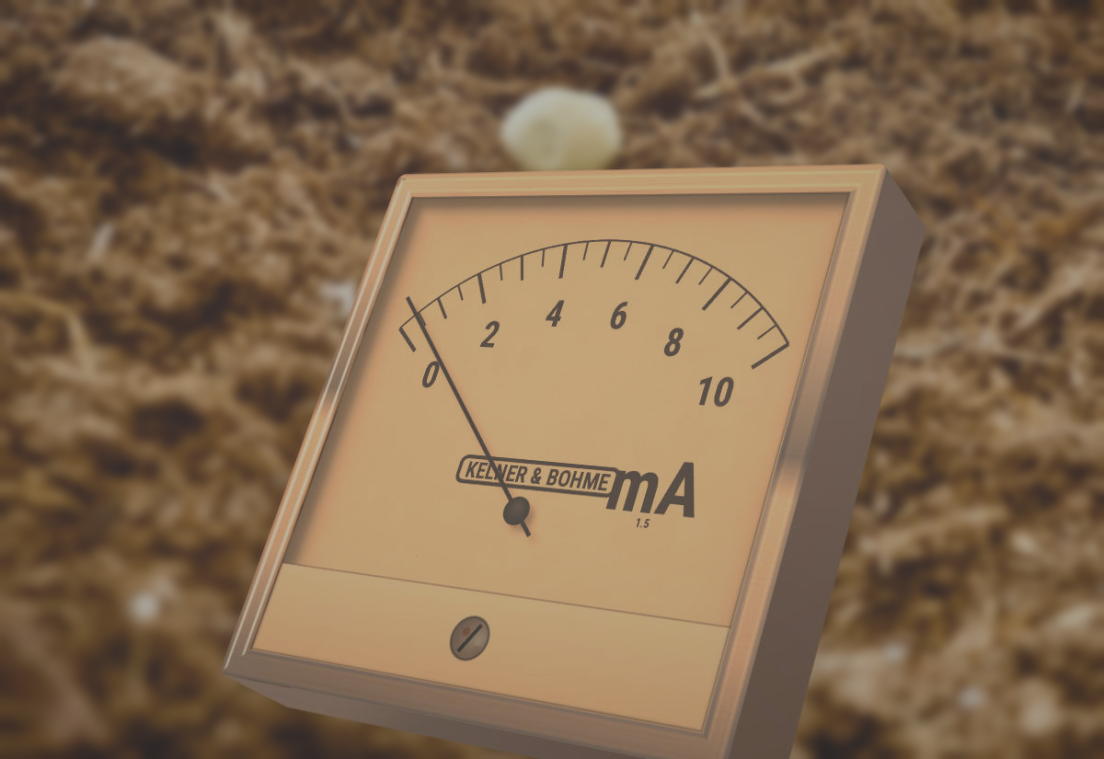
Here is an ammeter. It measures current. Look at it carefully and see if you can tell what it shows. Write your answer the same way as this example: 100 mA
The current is 0.5 mA
